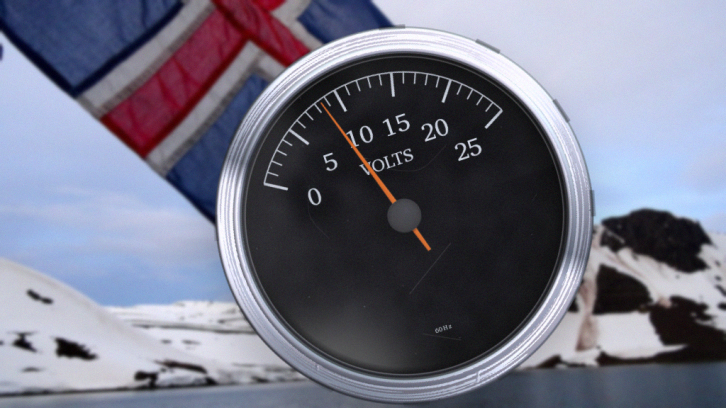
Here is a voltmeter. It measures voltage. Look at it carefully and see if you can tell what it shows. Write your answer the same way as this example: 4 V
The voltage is 8.5 V
